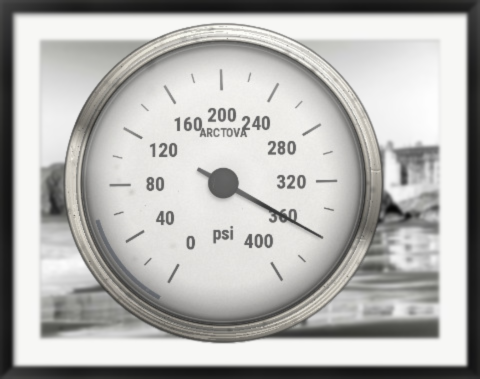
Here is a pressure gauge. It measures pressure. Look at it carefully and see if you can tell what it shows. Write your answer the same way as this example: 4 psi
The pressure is 360 psi
